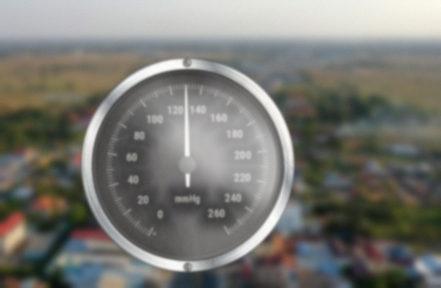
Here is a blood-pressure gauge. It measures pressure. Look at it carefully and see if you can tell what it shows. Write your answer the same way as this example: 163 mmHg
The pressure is 130 mmHg
